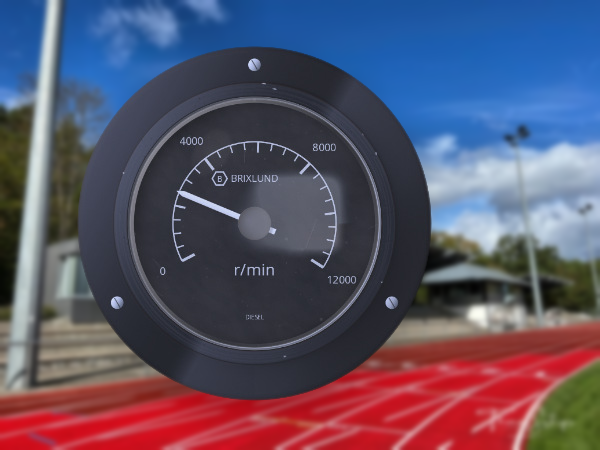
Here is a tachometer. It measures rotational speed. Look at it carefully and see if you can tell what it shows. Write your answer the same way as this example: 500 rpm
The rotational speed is 2500 rpm
